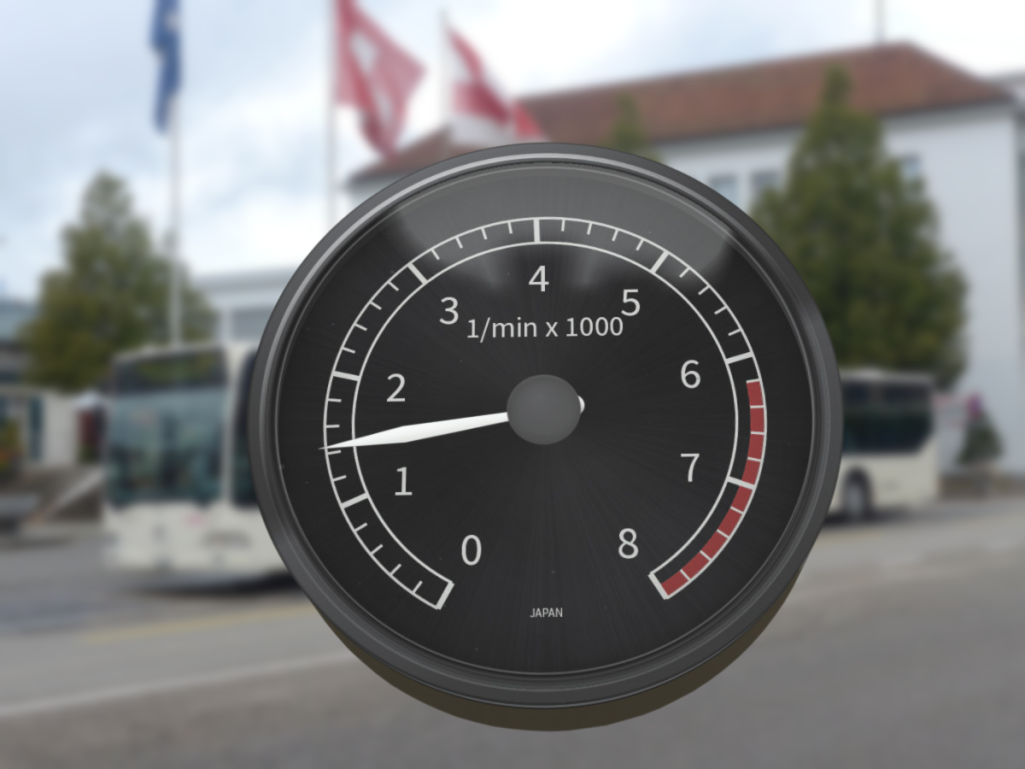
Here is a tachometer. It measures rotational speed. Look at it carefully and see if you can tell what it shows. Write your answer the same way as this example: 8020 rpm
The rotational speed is 1400 rpm
